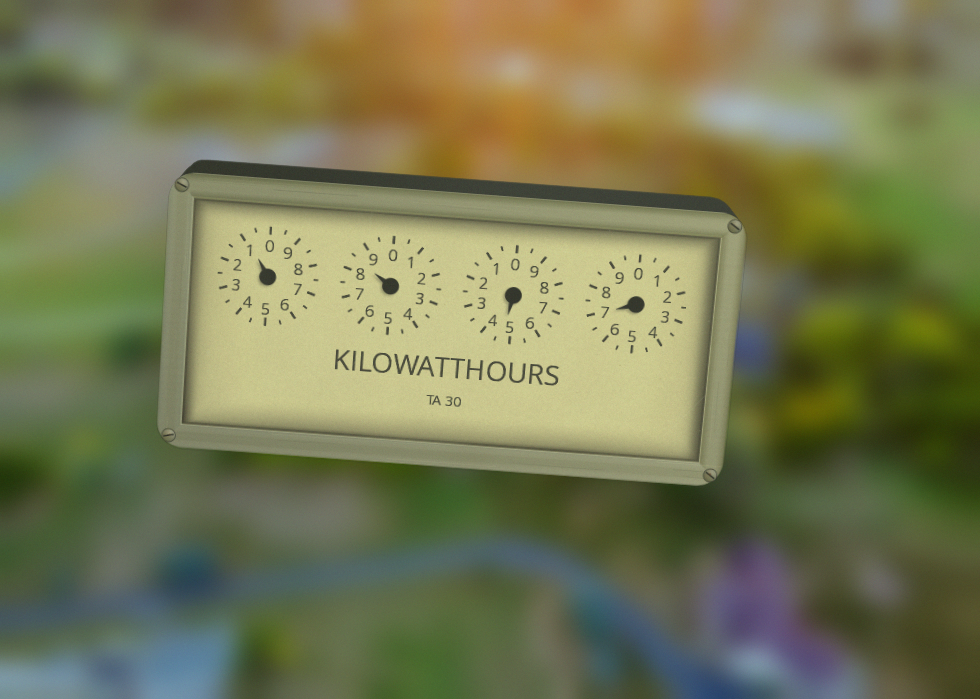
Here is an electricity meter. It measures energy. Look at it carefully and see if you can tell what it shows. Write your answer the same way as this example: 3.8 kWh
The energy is 847 kWh
